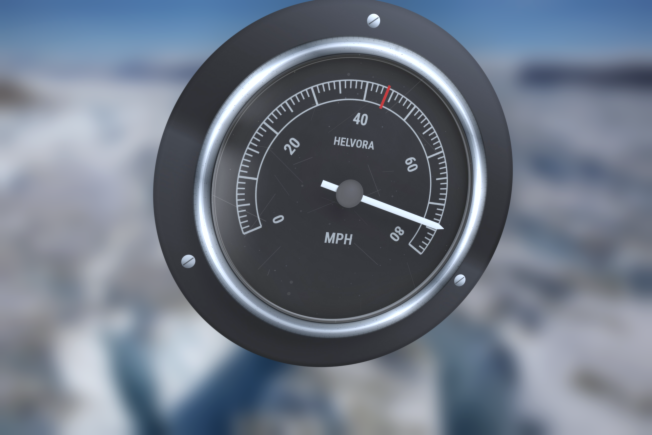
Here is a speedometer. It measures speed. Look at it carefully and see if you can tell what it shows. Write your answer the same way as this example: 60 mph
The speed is 74 mph
